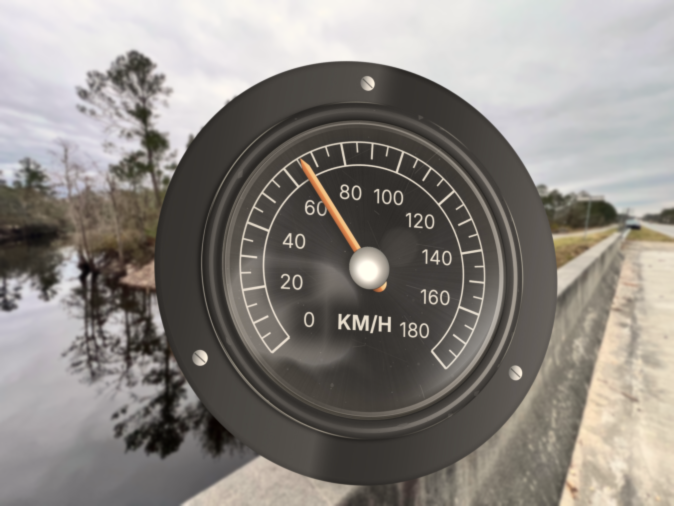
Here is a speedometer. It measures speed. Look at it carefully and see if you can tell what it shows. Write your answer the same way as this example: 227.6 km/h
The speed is 65 km/h
